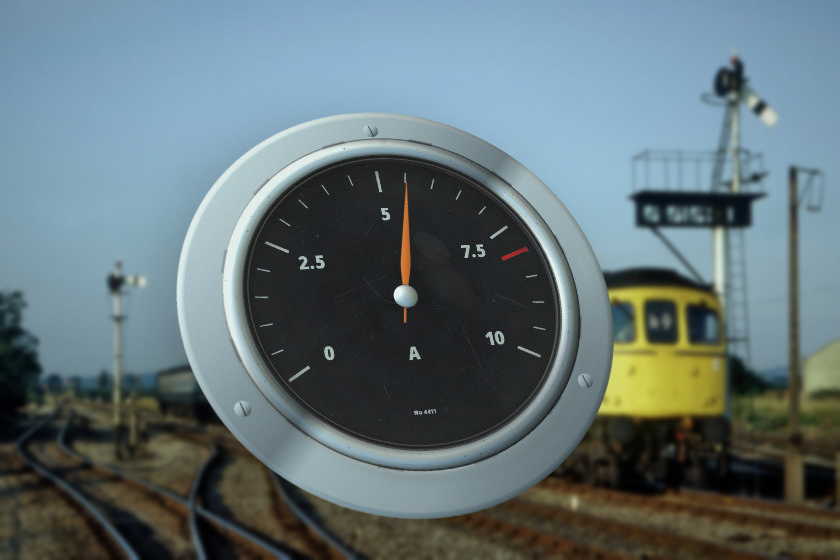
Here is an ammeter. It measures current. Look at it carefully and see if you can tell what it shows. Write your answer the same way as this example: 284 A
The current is 5.5 A
